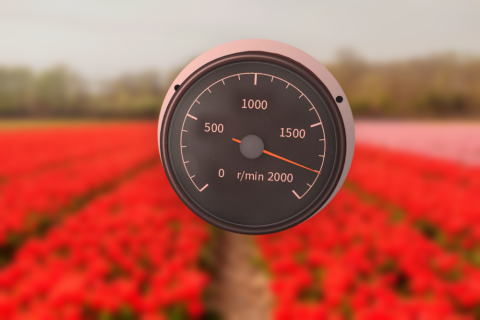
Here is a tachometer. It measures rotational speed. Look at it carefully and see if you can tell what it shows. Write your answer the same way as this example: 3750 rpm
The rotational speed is 1800 rpm
